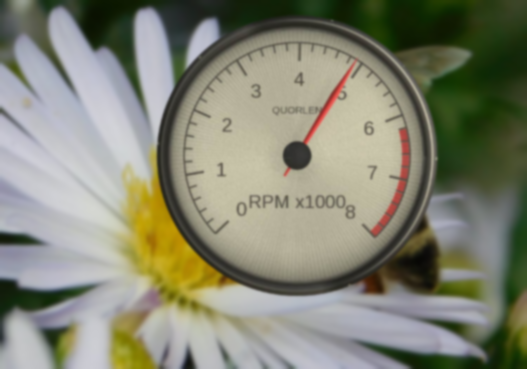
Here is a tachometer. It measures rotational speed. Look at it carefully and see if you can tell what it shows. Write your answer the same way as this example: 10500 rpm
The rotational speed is 4900 rpm
